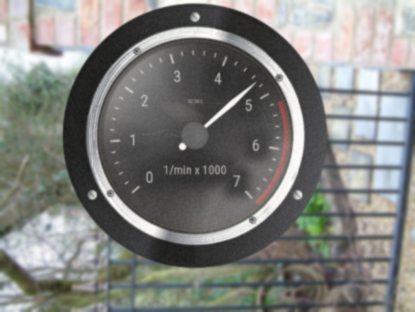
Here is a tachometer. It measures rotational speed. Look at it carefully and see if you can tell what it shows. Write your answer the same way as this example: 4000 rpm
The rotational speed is 4700 rpm
